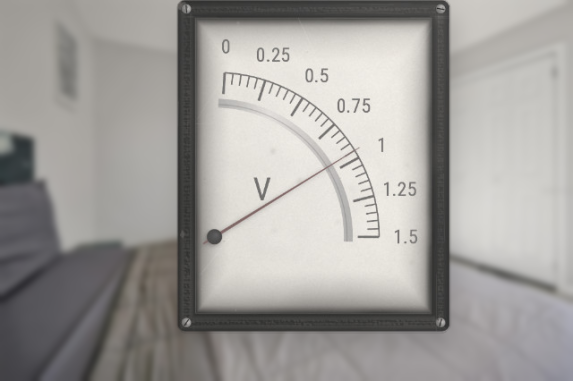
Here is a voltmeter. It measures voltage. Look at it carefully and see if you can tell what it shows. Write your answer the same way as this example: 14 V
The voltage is 0.95 V
